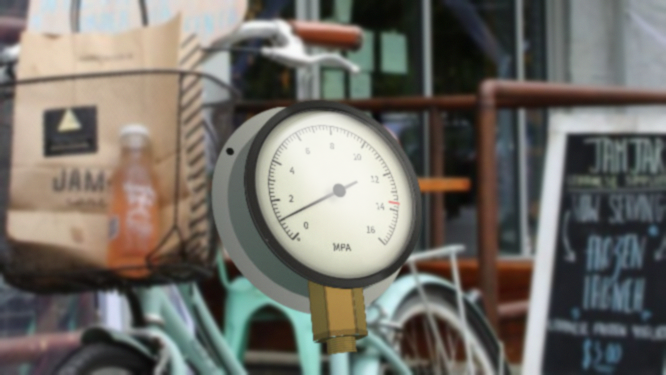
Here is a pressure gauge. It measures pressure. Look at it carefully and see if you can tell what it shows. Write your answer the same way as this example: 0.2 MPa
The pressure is 1 MPa
